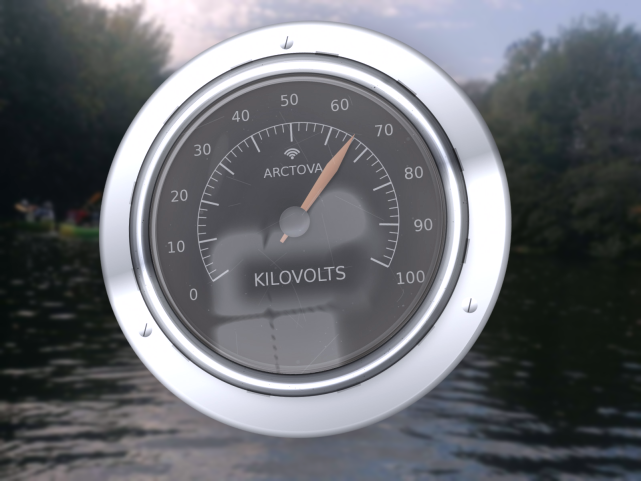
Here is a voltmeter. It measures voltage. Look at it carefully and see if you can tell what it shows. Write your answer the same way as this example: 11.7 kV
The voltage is 66 kV
